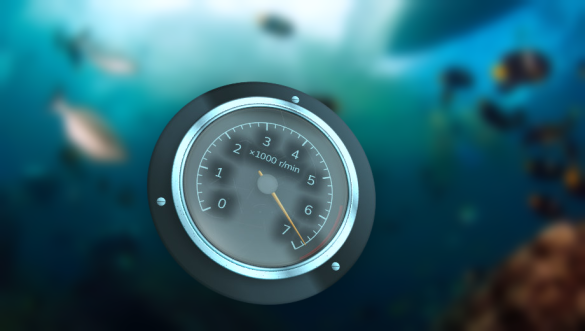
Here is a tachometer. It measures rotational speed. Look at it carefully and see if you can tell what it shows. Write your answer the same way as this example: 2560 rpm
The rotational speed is 6800 rpm
